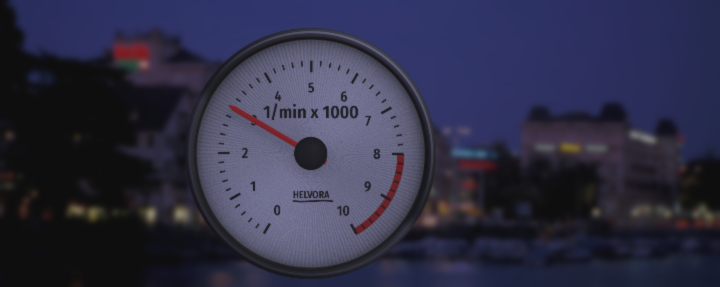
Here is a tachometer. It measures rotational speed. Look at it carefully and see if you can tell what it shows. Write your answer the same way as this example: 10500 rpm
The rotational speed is 3000 rpm
